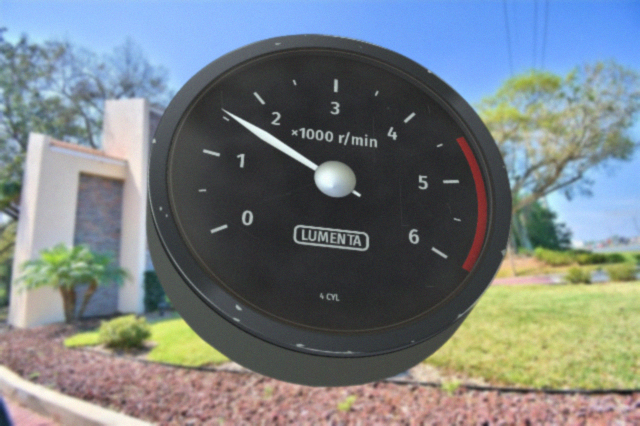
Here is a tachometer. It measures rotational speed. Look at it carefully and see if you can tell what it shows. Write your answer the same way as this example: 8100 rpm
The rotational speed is 1500 rpm
